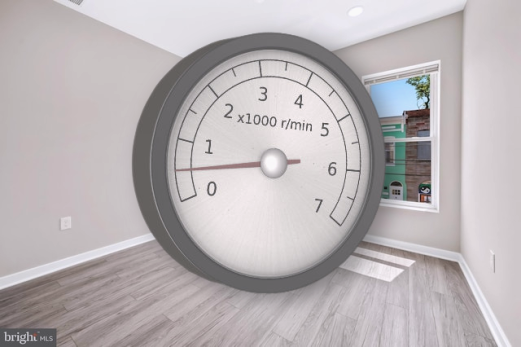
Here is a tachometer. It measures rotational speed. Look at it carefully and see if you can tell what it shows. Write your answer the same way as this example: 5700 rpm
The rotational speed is 500 rpm
